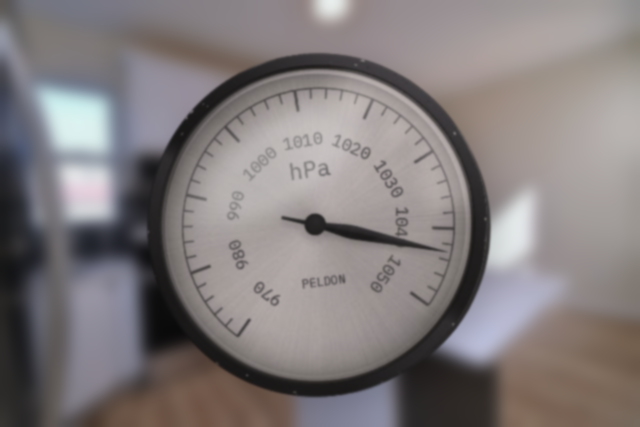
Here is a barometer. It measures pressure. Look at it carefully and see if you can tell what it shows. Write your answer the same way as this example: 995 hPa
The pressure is 1043 hPa
